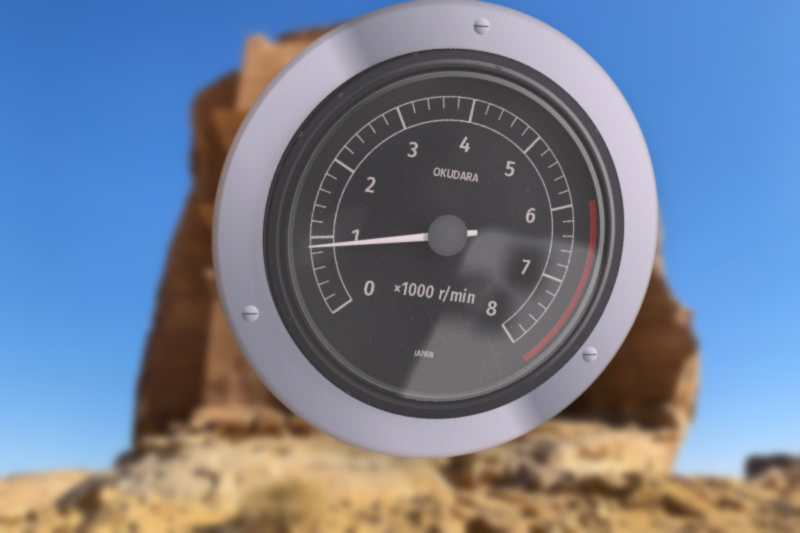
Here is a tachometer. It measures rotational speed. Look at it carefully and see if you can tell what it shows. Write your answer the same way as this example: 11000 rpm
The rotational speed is 900 rpm
